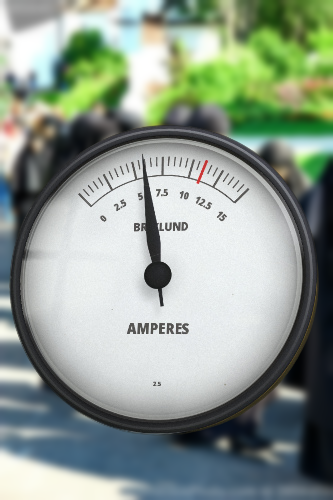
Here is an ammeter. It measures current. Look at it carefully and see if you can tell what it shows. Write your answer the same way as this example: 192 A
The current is 6 A
